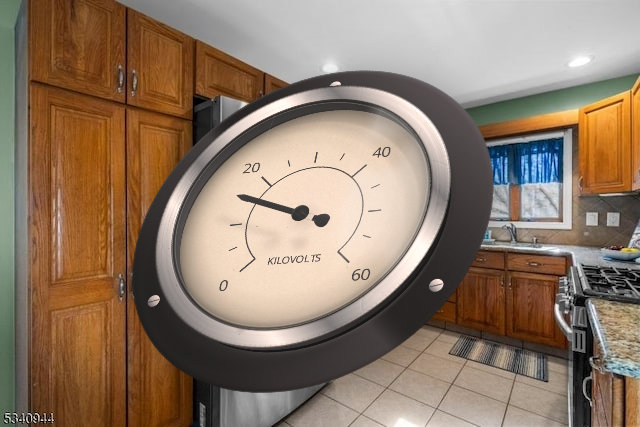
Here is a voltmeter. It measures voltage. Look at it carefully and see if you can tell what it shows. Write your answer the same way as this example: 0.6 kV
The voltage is 15 kV
